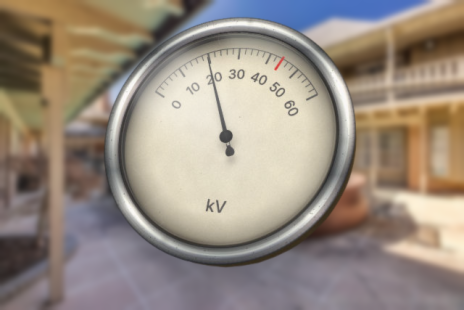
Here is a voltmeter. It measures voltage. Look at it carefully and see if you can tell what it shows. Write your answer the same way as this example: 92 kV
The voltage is 20 kV
